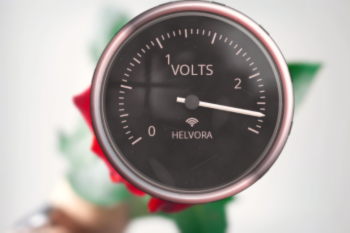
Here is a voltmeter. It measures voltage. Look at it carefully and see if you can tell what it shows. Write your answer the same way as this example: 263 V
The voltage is 2.35 V
